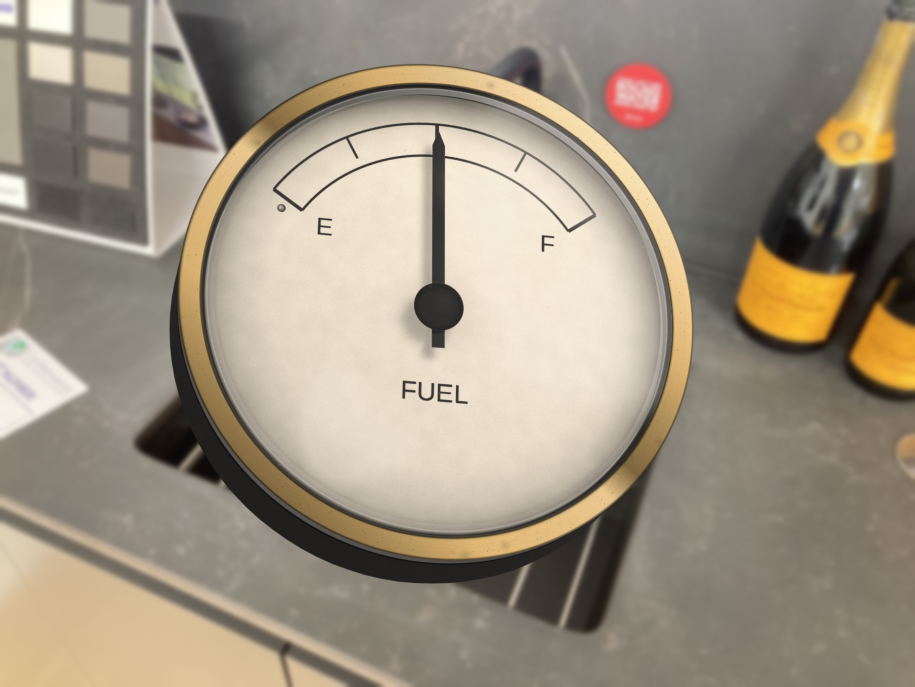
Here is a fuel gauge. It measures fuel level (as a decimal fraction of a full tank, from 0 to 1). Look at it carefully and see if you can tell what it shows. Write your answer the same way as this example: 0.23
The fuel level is 0.5
